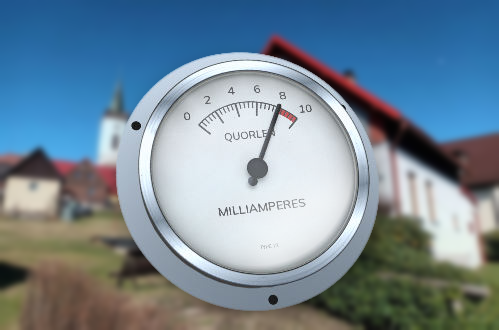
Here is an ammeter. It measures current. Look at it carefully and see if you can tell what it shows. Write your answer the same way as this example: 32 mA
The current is 8 mA
